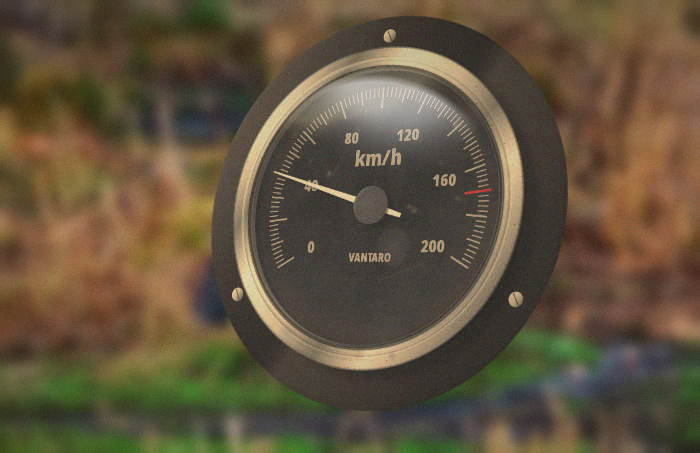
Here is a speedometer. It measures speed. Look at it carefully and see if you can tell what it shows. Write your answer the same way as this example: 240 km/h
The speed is 40 km/h
